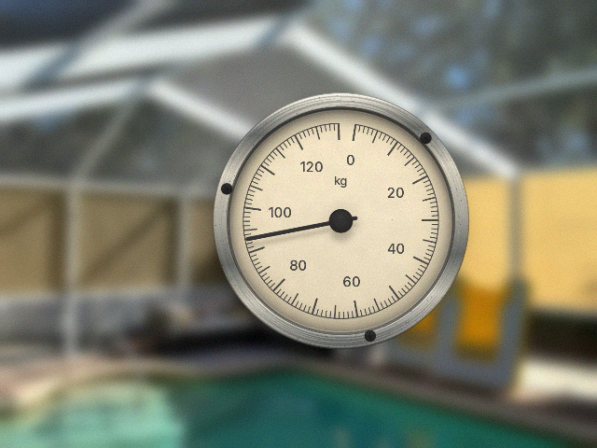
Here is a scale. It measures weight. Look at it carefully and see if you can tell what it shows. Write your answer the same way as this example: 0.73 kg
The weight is 93 kg
